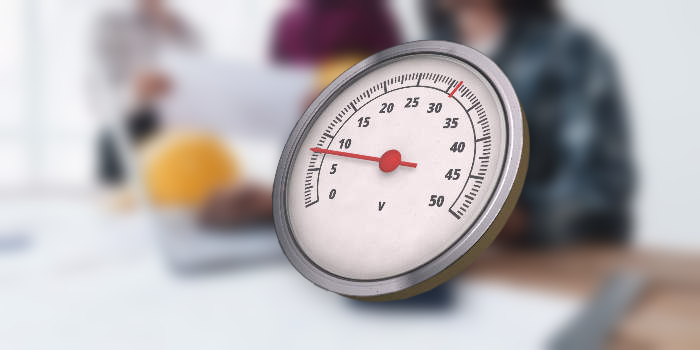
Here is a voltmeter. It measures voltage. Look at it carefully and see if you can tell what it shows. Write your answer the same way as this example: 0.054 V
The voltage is 7.5 V
